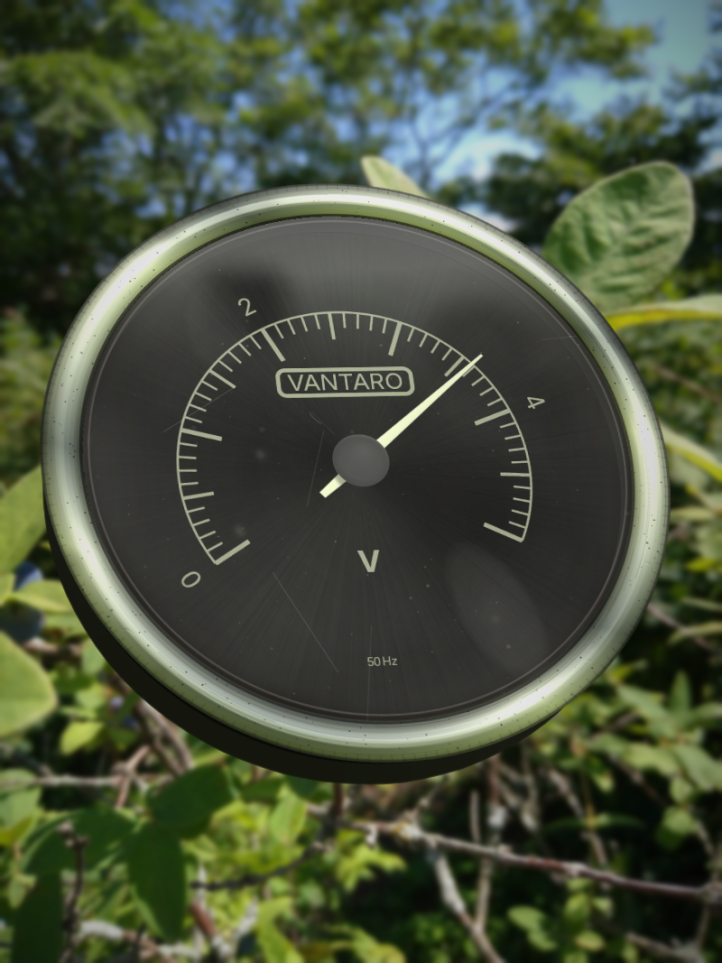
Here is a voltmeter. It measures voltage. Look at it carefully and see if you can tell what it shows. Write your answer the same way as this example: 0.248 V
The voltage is 3.6 V
